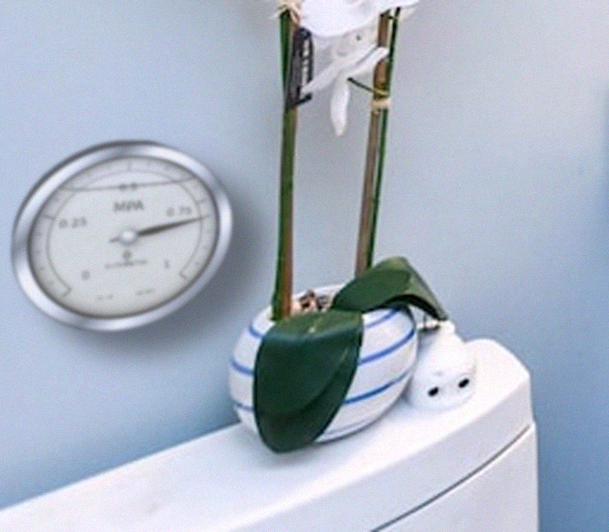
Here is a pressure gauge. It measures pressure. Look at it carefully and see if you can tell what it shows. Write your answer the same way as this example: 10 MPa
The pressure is 0.8 MPa
